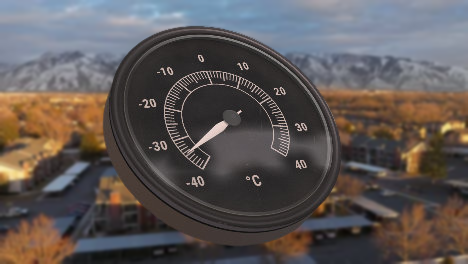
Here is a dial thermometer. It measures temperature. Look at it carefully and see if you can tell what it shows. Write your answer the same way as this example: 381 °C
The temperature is -35 °C
